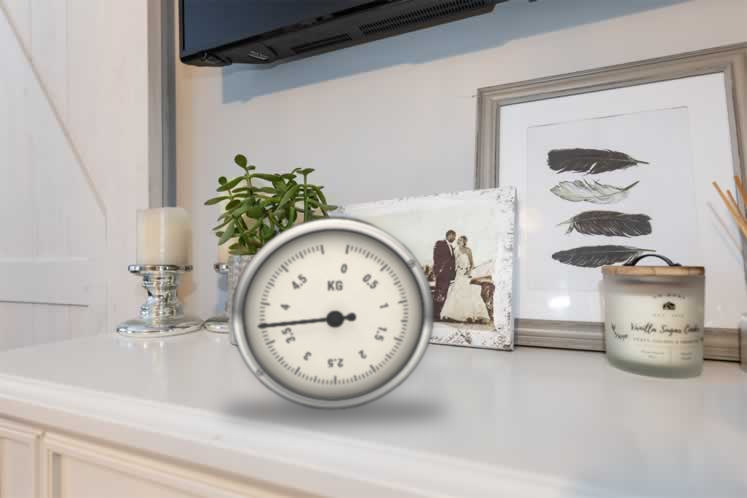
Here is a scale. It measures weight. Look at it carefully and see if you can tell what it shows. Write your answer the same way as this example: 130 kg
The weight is 3.75 kg
